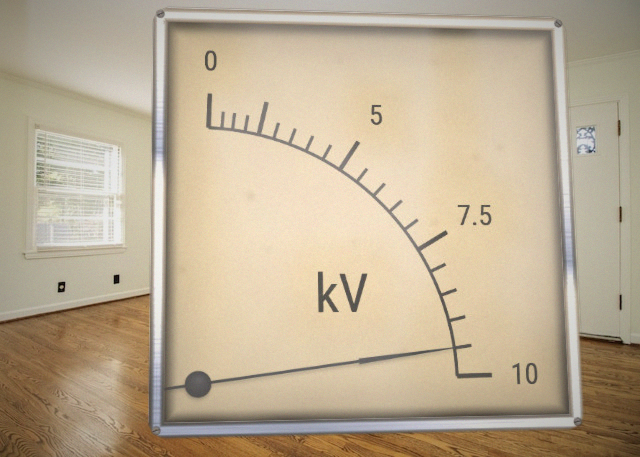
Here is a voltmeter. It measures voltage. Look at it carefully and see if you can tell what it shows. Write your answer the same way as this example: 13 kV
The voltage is 9.5 kV
